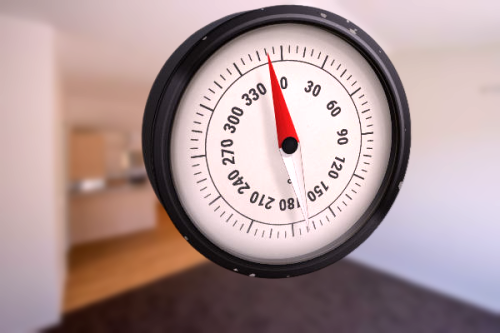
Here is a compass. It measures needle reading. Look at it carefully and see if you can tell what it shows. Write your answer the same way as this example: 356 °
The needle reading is 350 °
